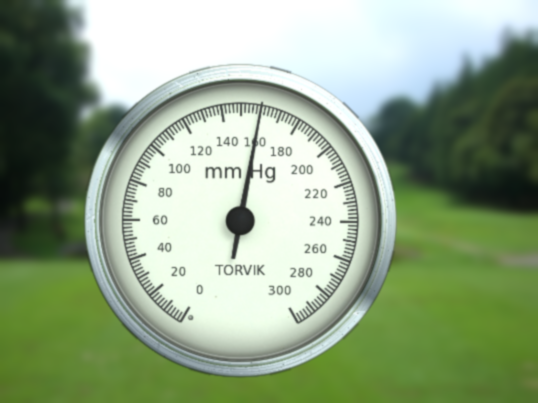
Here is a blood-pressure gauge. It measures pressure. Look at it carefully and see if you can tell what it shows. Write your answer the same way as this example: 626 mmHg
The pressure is 160 mmHg
